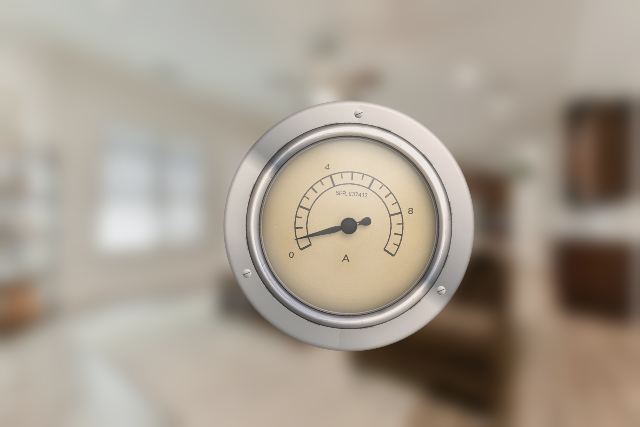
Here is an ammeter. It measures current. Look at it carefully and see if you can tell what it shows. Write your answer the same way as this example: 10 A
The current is 0.5 A
